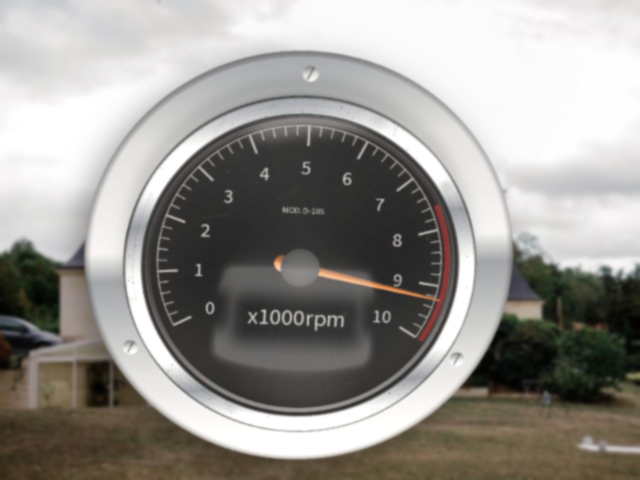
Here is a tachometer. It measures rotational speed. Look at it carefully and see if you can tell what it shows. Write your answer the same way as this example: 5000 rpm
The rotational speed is 9200 rpm
